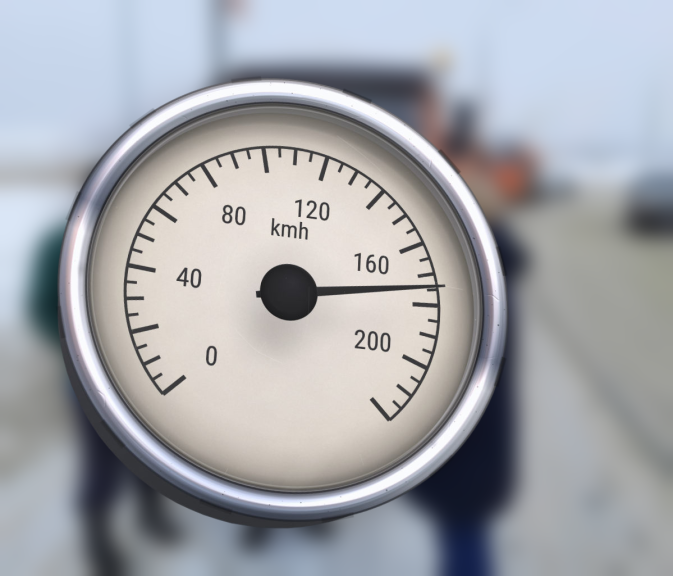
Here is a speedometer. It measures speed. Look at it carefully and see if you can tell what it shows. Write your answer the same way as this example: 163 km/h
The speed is 175 km/h
